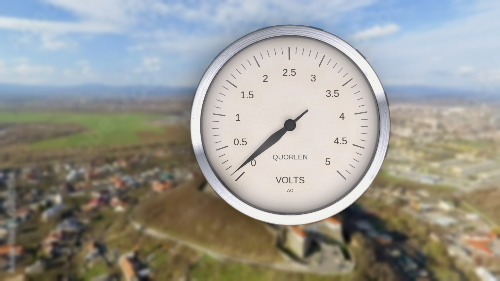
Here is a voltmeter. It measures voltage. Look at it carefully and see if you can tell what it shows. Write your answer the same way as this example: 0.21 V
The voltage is 0.1 V
